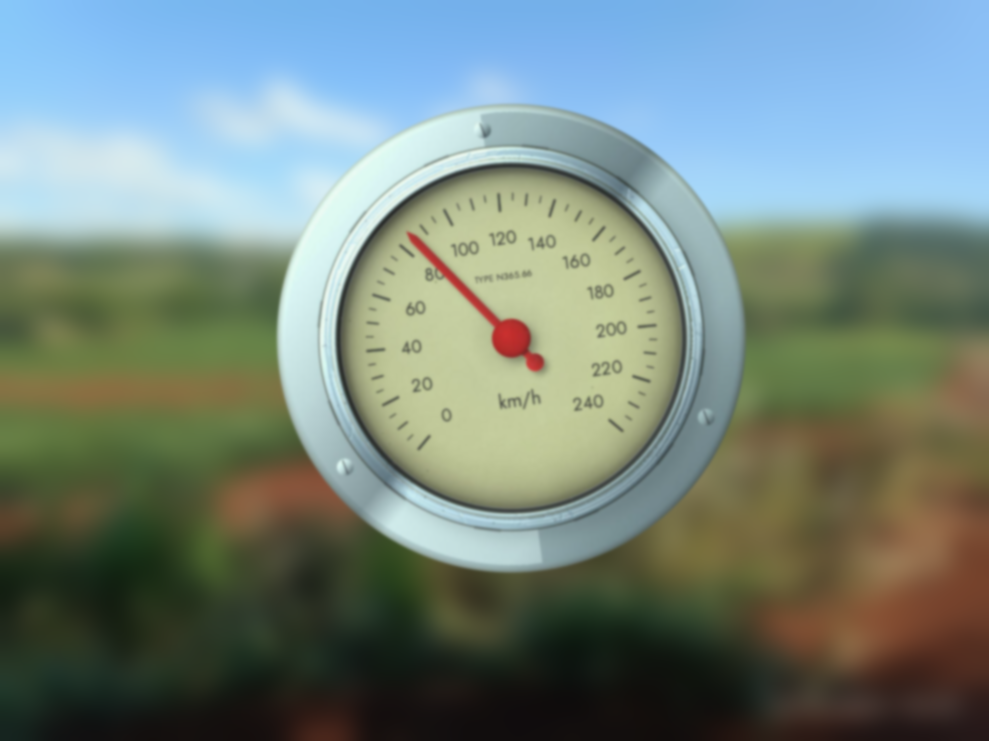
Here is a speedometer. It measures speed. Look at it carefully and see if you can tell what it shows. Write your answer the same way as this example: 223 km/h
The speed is 85 km/h
